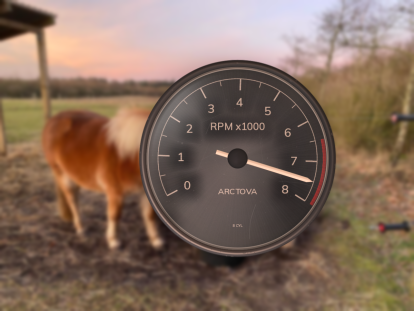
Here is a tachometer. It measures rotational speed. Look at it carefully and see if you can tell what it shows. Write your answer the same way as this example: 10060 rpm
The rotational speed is 7500 rpm
